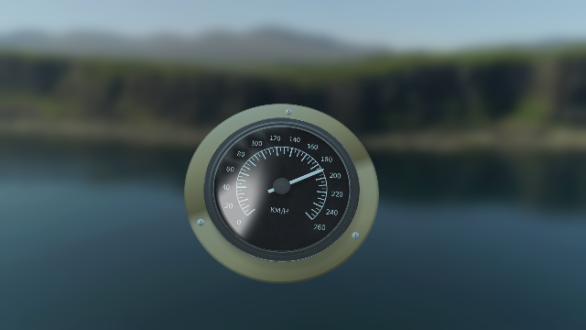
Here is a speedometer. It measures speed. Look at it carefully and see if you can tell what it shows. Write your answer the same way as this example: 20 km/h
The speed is 190 km/h
